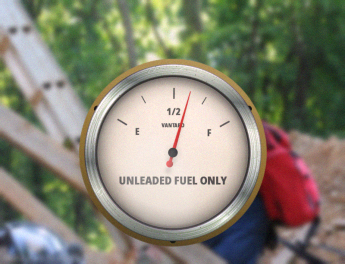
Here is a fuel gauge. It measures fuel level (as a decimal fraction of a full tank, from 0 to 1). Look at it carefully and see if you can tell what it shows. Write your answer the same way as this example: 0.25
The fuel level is 0.625
